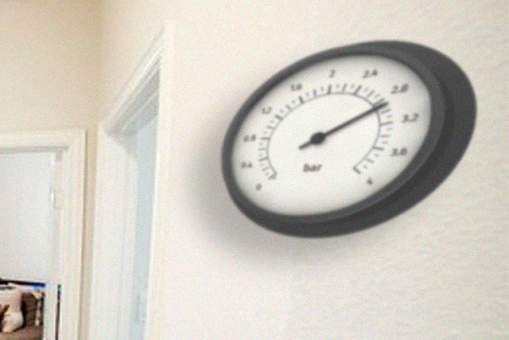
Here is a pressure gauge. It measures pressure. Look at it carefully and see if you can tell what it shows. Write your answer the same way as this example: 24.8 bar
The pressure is 2.9 bar
